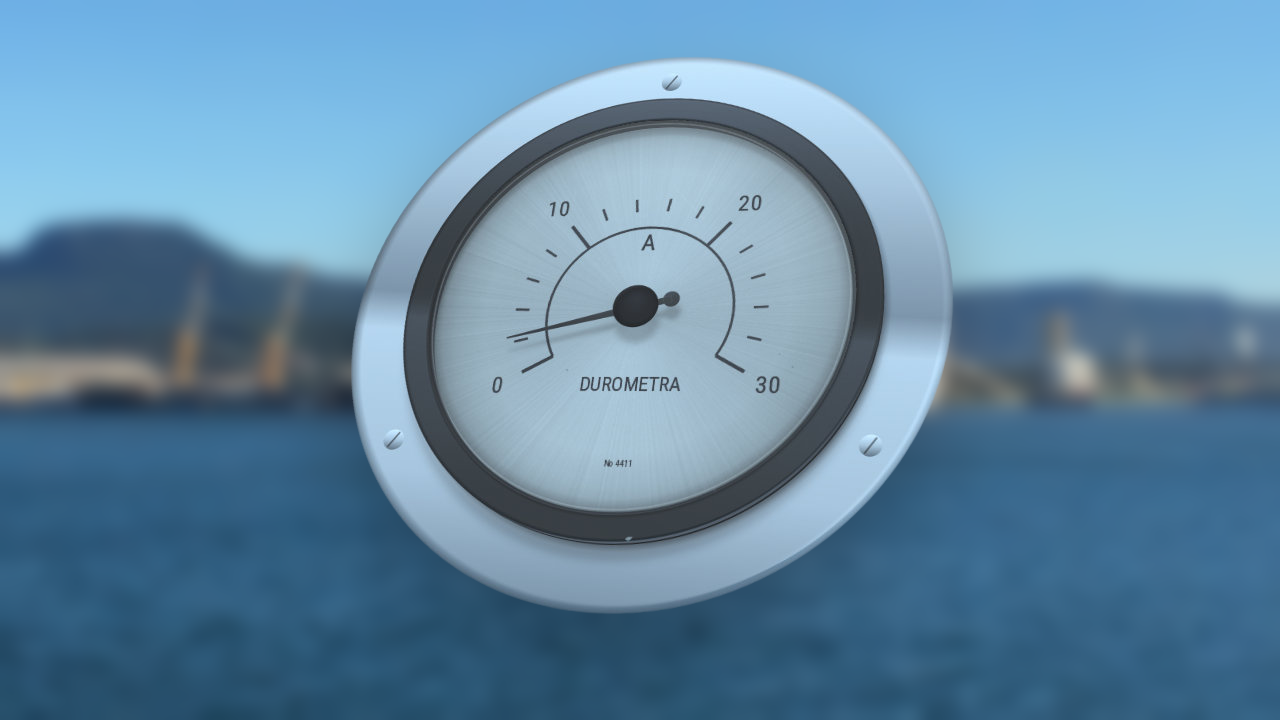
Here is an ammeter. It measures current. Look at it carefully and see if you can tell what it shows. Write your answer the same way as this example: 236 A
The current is 2 A
